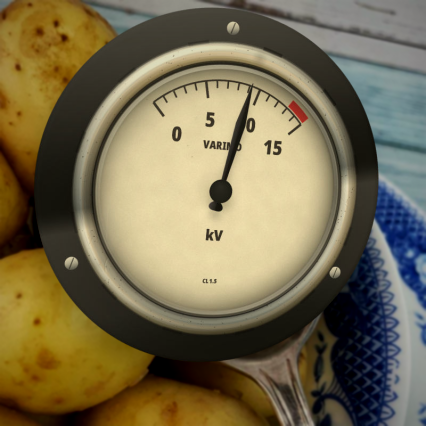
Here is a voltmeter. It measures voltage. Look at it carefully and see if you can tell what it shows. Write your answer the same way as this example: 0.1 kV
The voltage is 9 kV
